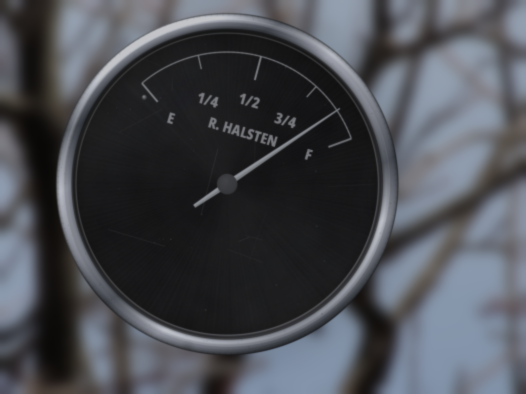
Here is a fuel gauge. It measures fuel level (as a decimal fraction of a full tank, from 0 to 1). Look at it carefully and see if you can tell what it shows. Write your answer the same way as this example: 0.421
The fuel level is 0.875
